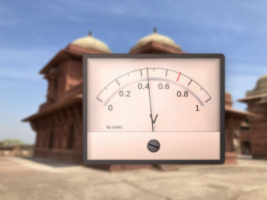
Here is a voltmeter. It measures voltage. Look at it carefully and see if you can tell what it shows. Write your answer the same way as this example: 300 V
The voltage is 0.45 V
